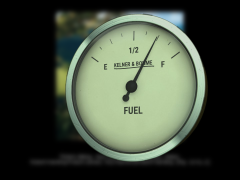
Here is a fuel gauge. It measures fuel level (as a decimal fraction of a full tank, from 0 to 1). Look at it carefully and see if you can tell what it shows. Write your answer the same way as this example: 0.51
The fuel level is 0.75
